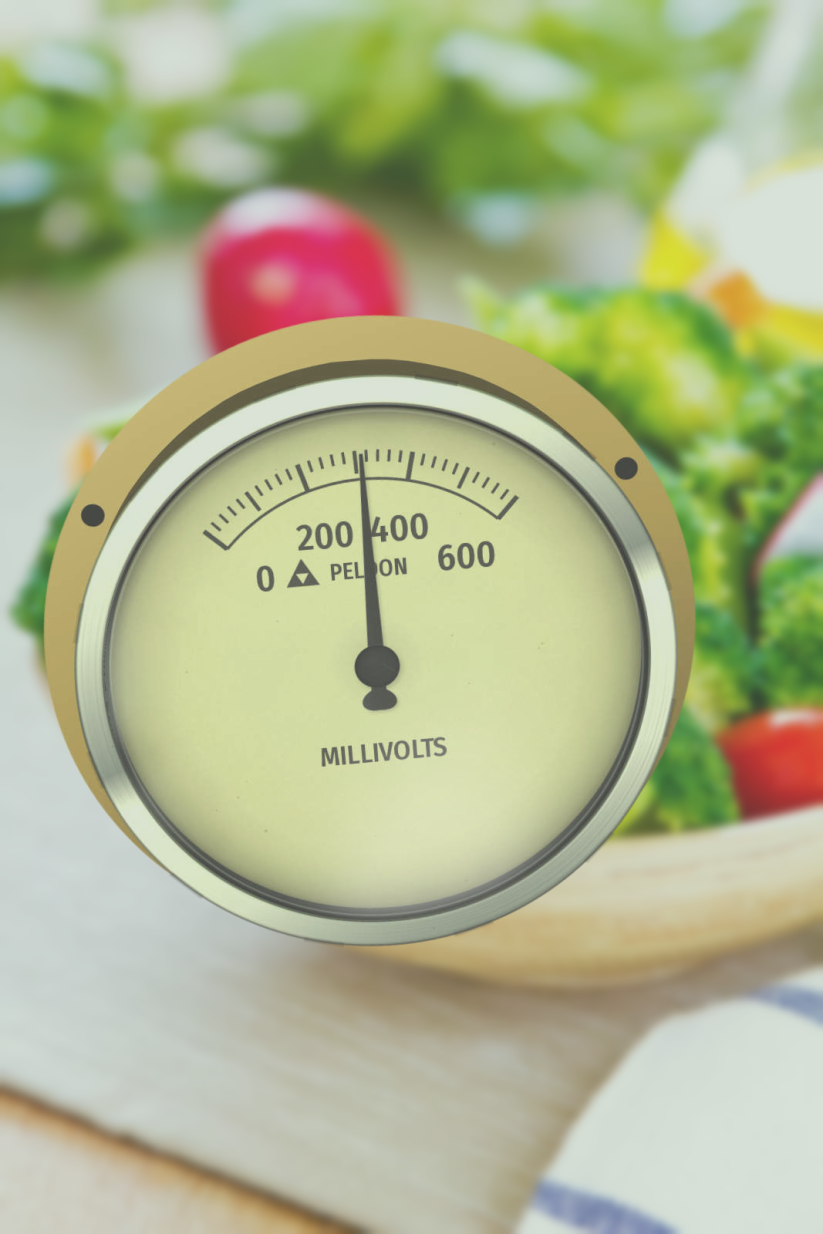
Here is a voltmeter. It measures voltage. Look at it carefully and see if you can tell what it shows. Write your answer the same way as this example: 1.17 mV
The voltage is 310 mV
